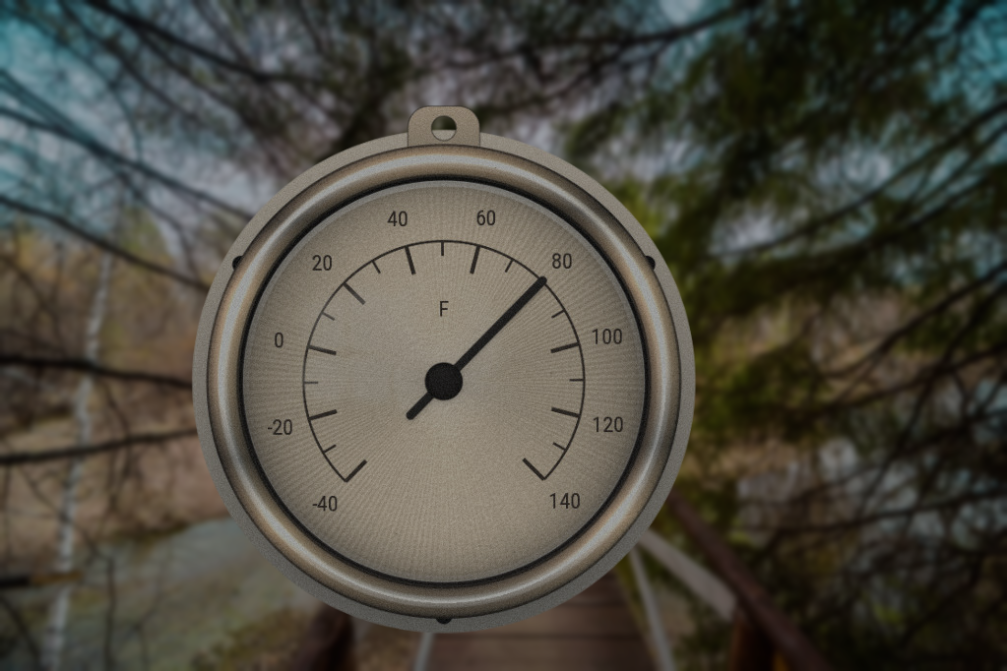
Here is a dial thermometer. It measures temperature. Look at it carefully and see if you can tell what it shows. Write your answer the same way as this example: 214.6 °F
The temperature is 80 °F
